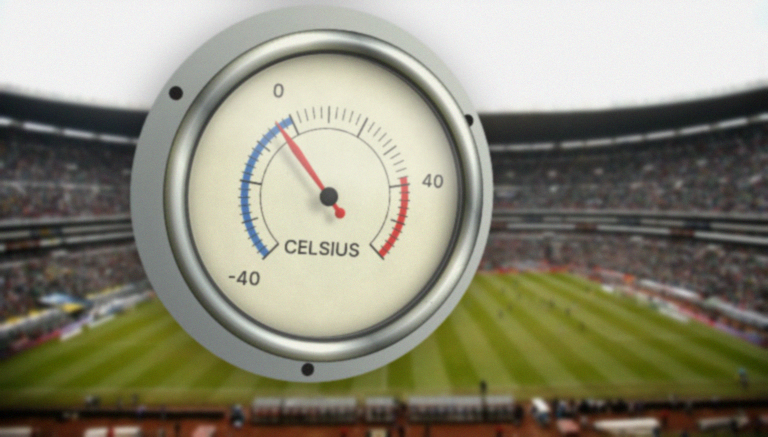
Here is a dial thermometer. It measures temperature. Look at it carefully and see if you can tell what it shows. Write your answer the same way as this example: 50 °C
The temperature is -4 °C
